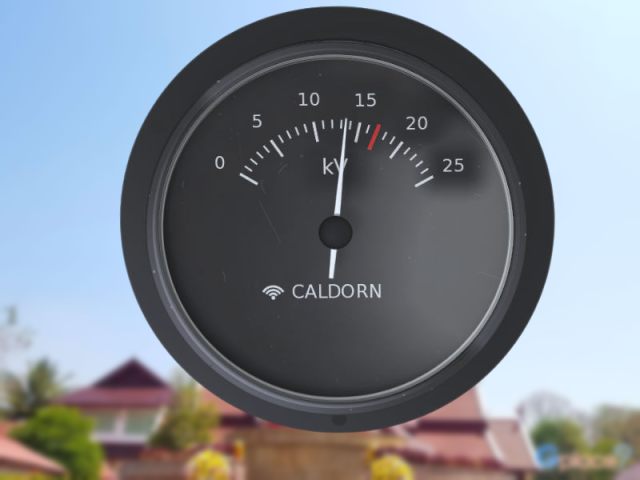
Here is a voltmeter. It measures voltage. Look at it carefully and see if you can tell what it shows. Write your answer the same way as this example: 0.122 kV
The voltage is 13.5 kV
